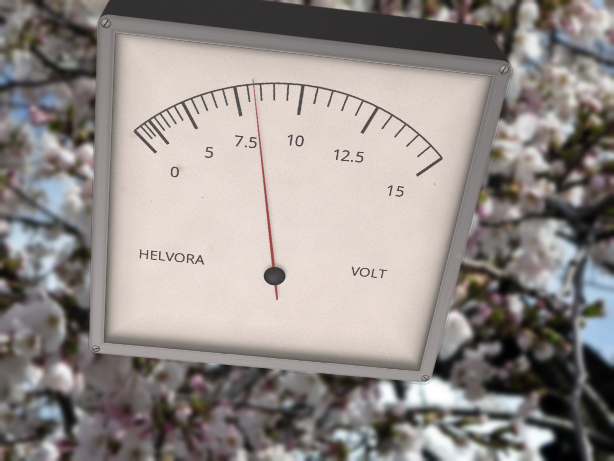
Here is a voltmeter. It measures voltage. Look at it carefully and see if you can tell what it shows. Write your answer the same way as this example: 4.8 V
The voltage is 8.25 V
